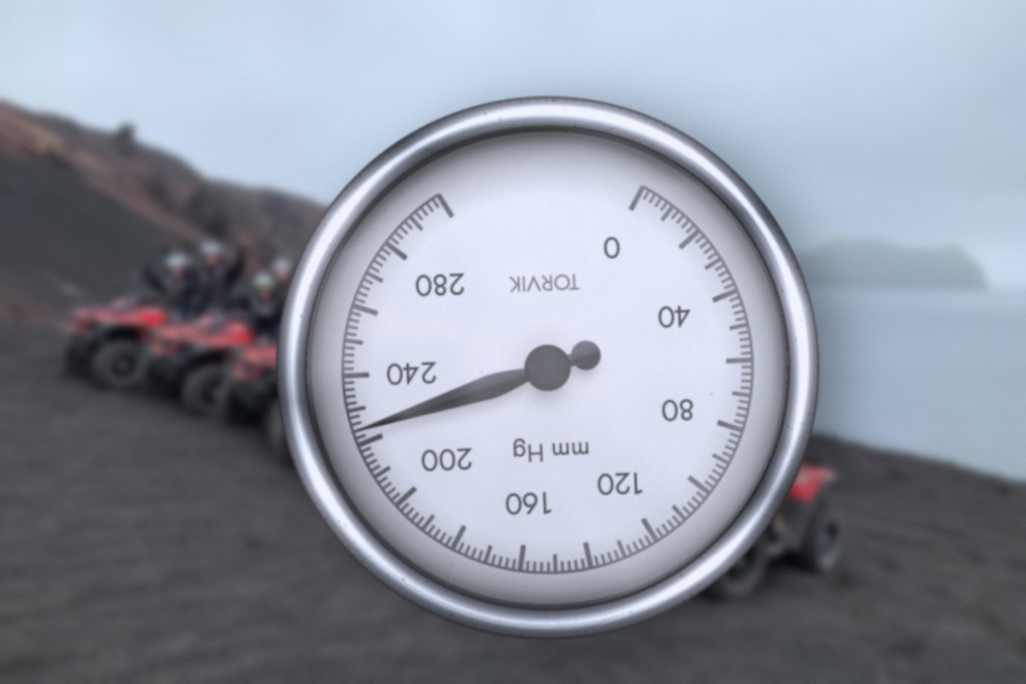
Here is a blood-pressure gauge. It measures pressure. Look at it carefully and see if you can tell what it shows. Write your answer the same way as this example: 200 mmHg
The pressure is 224 mmHg
